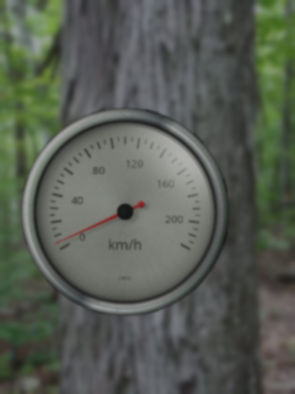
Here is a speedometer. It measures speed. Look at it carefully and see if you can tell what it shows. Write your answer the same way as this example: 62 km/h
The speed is 5 km/h
